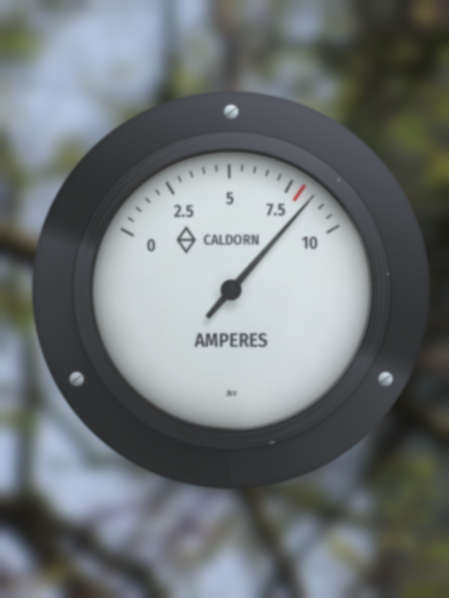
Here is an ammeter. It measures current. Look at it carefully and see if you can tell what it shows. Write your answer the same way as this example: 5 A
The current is 8.5 A
